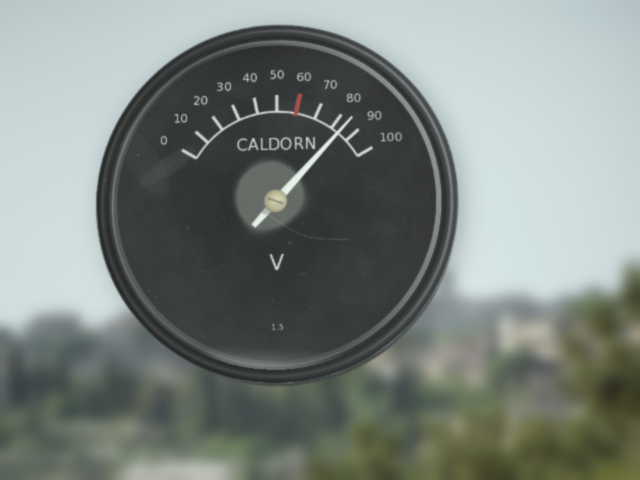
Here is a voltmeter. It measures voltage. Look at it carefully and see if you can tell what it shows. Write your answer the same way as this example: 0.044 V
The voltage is 85 V
